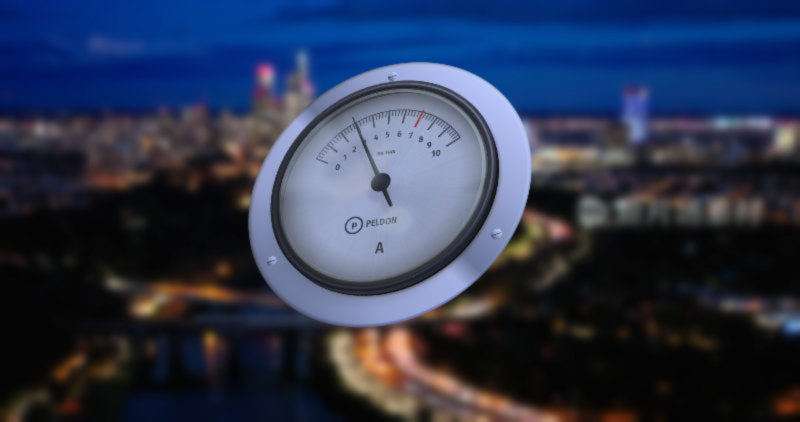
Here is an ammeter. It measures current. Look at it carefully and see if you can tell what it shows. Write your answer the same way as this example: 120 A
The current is 3 A
